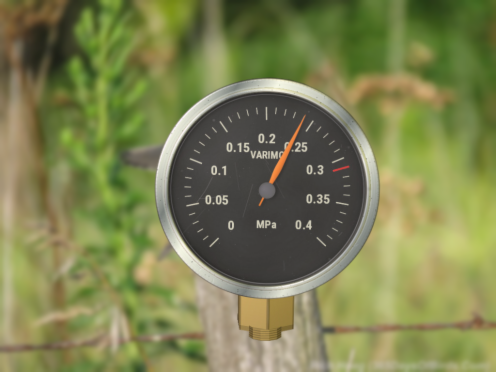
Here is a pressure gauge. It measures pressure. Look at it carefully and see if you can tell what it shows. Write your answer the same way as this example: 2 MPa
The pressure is 0.24 MPa
